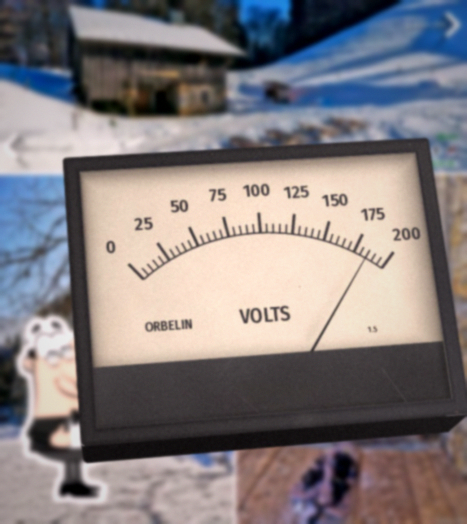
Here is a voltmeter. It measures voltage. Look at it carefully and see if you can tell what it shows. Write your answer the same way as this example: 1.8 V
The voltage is 185 V
